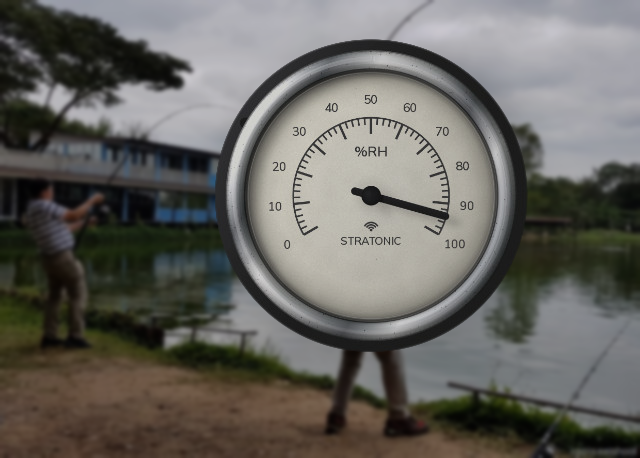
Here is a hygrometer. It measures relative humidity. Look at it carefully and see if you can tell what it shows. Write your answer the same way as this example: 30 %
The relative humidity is 94 %
